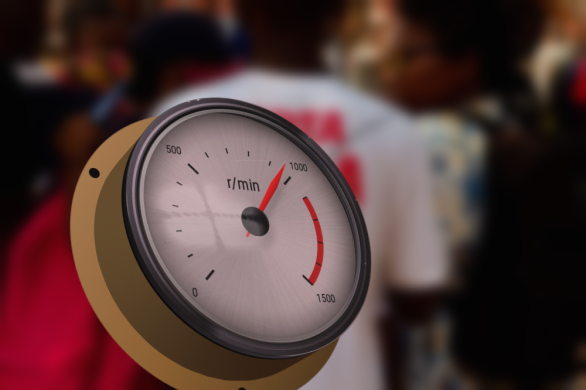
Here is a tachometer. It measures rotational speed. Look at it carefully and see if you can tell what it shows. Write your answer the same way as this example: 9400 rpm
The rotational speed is 950 rpm
